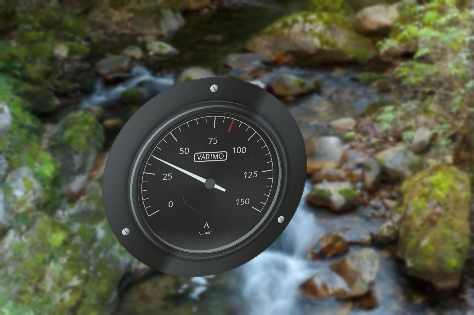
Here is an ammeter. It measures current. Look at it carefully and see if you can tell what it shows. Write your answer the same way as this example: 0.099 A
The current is 35 A
